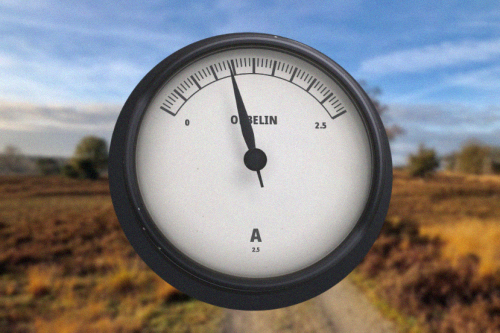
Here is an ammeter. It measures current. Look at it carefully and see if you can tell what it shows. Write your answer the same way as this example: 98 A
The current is 0.95 A
